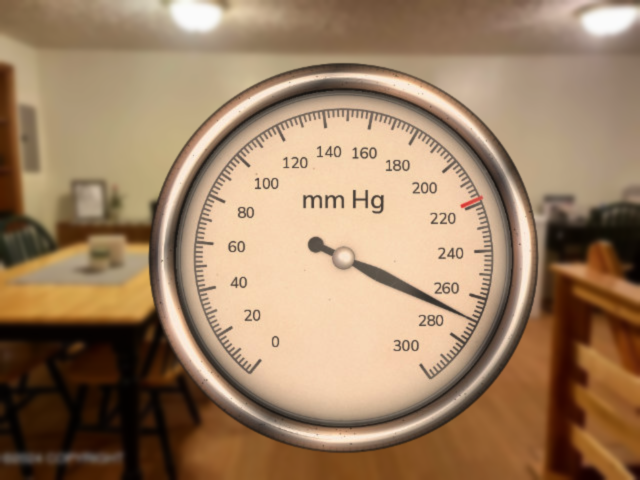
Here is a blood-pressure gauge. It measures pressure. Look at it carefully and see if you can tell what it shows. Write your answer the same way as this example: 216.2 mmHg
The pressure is 270 mmHg
